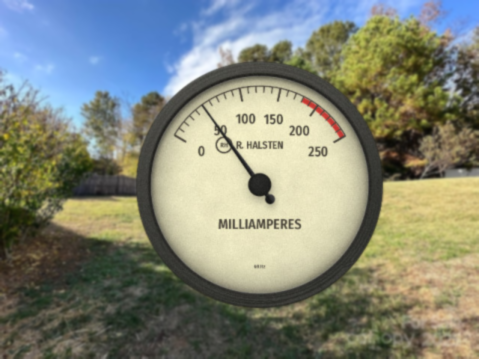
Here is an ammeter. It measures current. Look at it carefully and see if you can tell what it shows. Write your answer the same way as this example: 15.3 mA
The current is 50 mA
